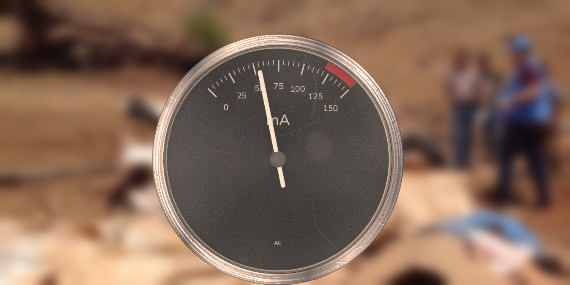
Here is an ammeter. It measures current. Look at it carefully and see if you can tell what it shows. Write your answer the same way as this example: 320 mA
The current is 55 mA
